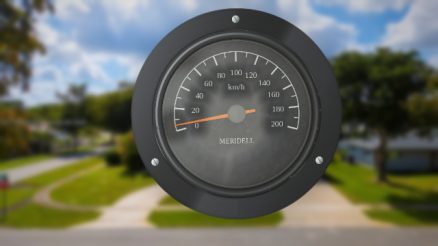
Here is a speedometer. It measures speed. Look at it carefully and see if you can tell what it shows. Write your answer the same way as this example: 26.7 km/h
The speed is 5 km/h
